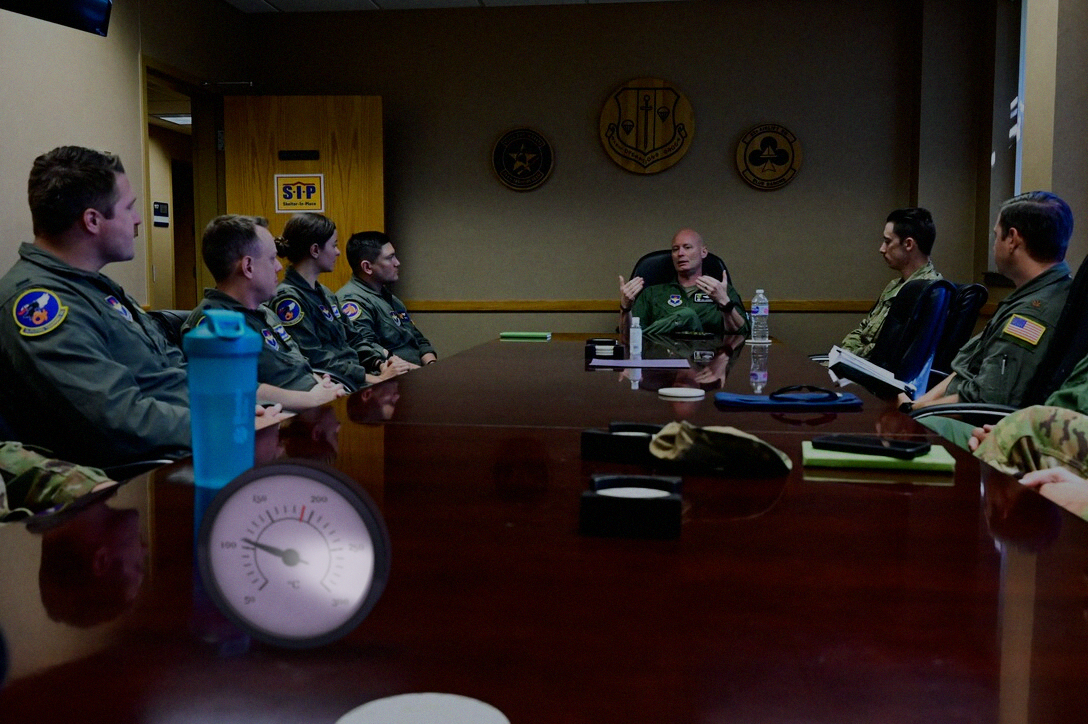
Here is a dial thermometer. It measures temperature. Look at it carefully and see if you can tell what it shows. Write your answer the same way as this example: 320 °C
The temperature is 110 °C
